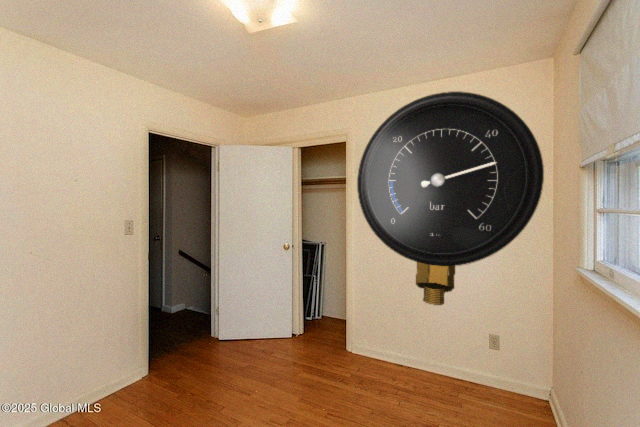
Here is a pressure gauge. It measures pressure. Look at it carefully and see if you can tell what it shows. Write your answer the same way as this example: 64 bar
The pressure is 46 bar
